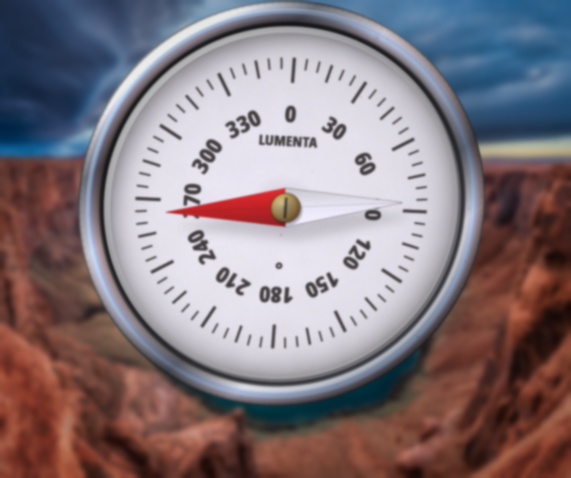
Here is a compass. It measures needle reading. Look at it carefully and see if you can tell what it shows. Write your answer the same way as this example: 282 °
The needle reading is 265 °
